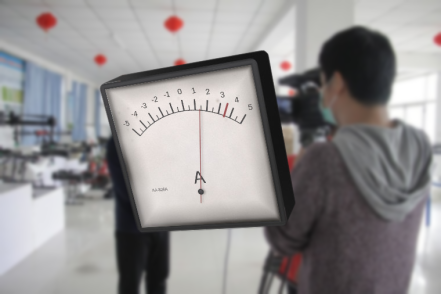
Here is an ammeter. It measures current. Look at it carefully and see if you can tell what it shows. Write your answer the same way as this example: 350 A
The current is 1.5 A
